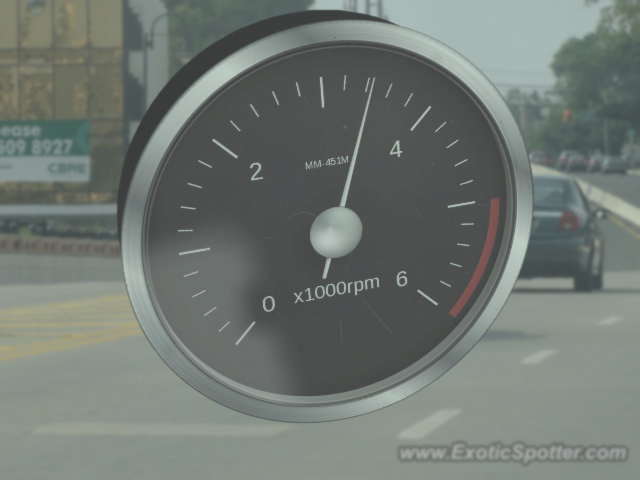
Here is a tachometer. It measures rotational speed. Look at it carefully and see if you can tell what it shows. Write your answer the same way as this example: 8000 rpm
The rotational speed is 3400 rpm
